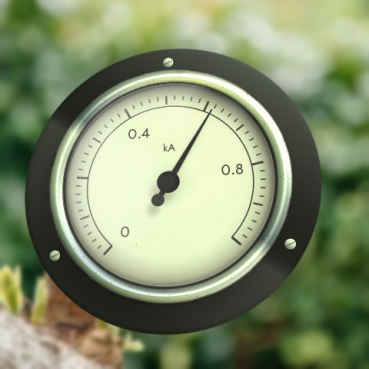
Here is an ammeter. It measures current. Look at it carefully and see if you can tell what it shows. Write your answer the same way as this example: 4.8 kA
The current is 0.62 kA
